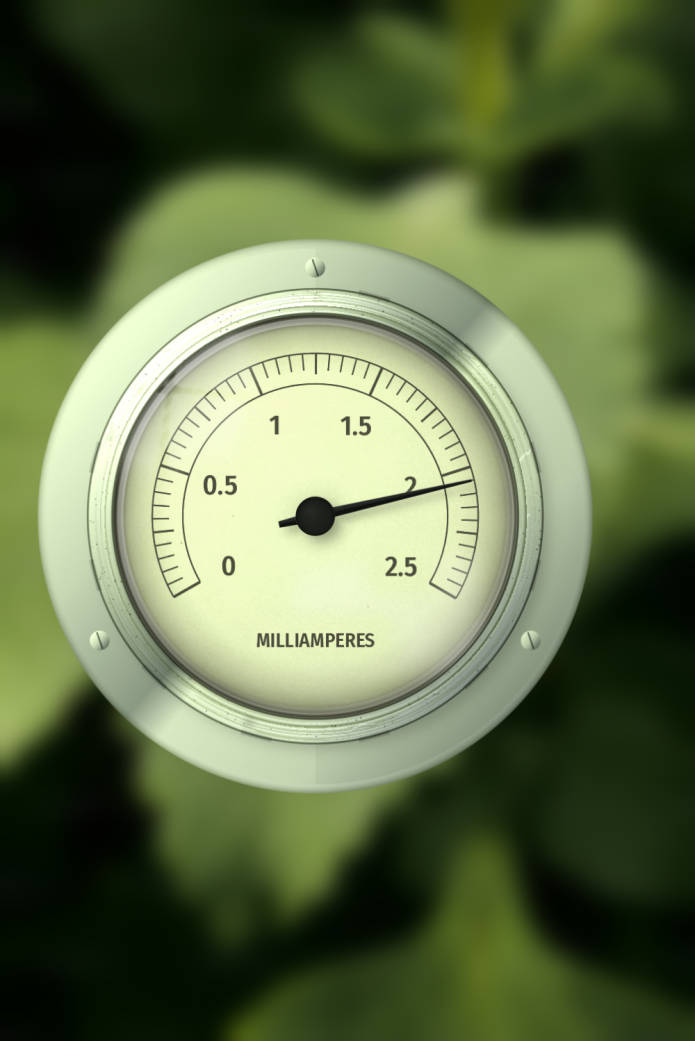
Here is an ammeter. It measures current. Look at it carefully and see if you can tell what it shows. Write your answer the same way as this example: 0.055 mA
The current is 2.05 mA
